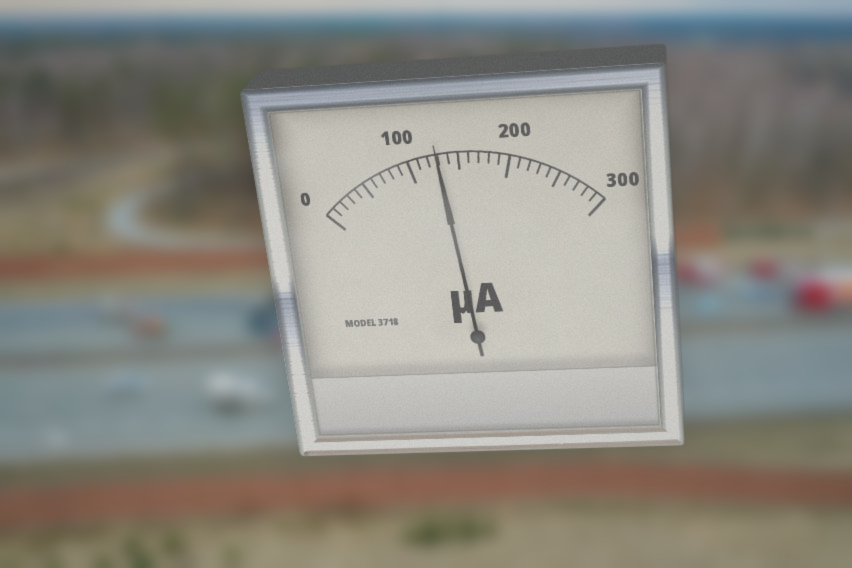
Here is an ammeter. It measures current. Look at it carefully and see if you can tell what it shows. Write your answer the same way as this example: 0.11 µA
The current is 130 µA
